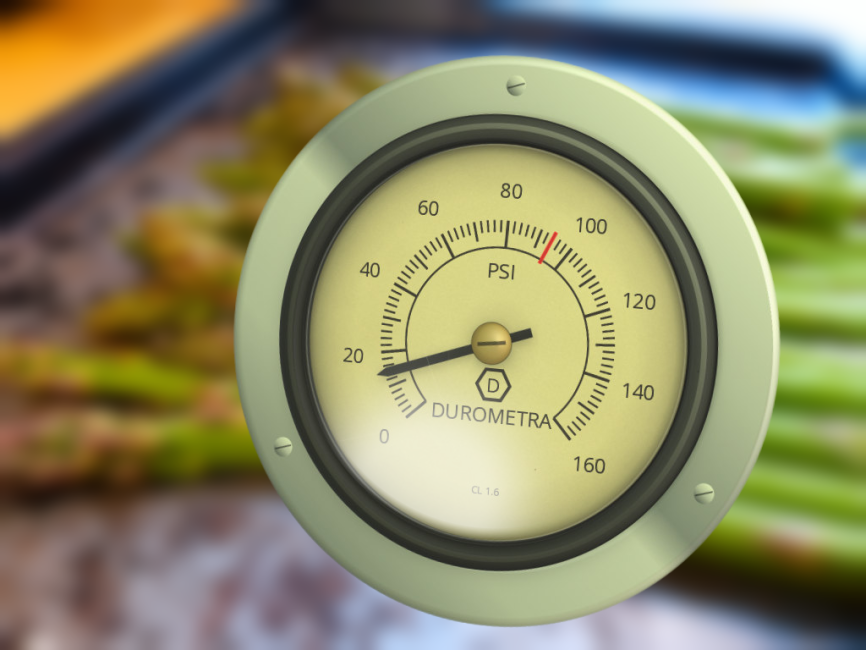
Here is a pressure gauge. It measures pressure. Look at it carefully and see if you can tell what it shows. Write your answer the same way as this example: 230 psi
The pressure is 14 psi
